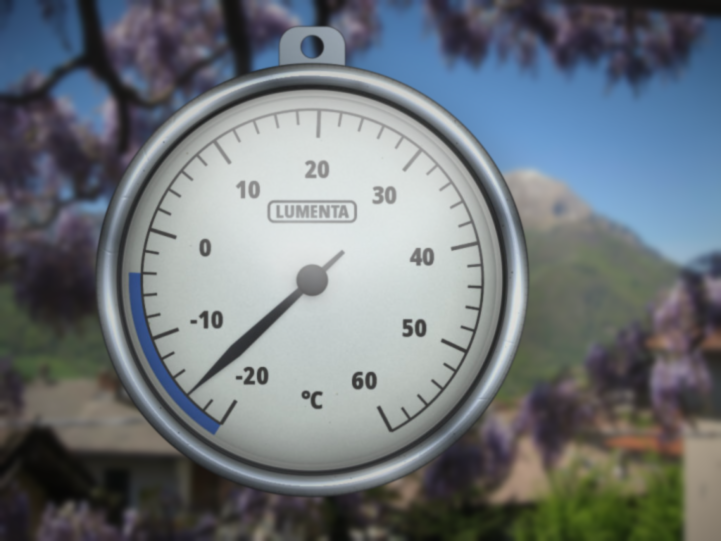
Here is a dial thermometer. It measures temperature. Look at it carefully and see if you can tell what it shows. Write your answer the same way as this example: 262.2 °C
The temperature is -16 °C
